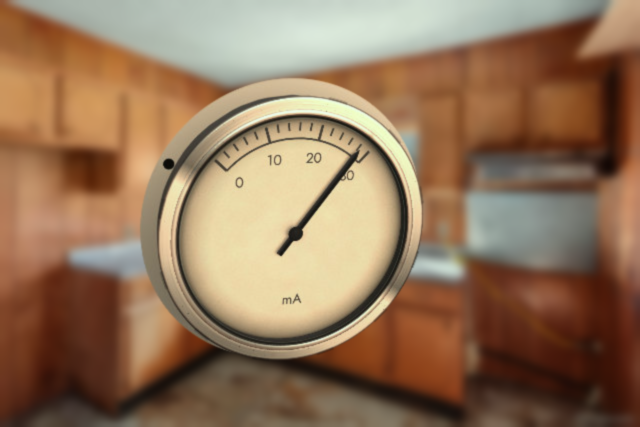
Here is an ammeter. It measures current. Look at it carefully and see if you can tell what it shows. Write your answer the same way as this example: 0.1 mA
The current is 28 mA
